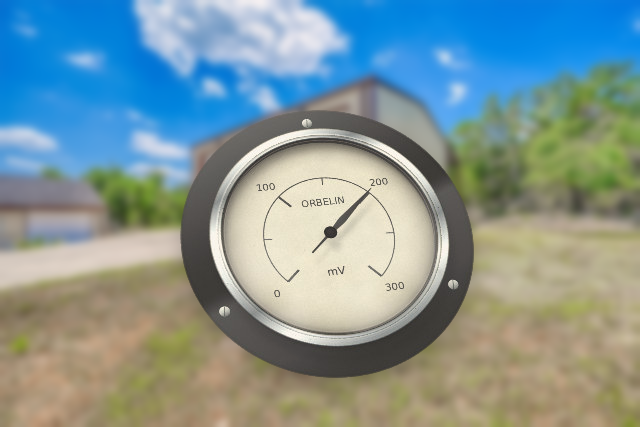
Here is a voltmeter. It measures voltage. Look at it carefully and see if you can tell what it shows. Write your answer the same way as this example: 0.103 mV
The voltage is 200 mV
